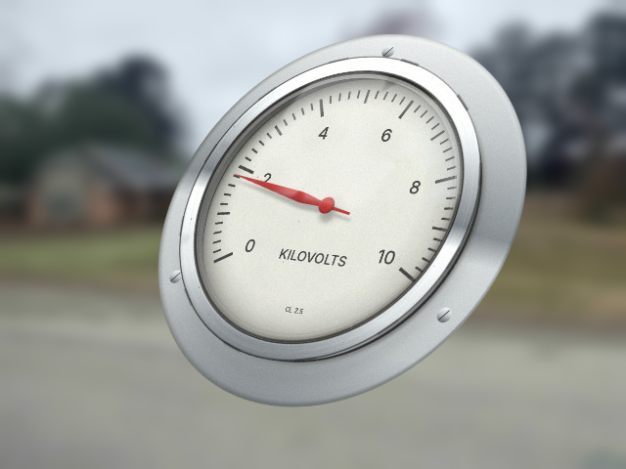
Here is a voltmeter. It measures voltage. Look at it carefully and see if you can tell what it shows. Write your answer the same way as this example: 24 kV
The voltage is 1.8 kV
